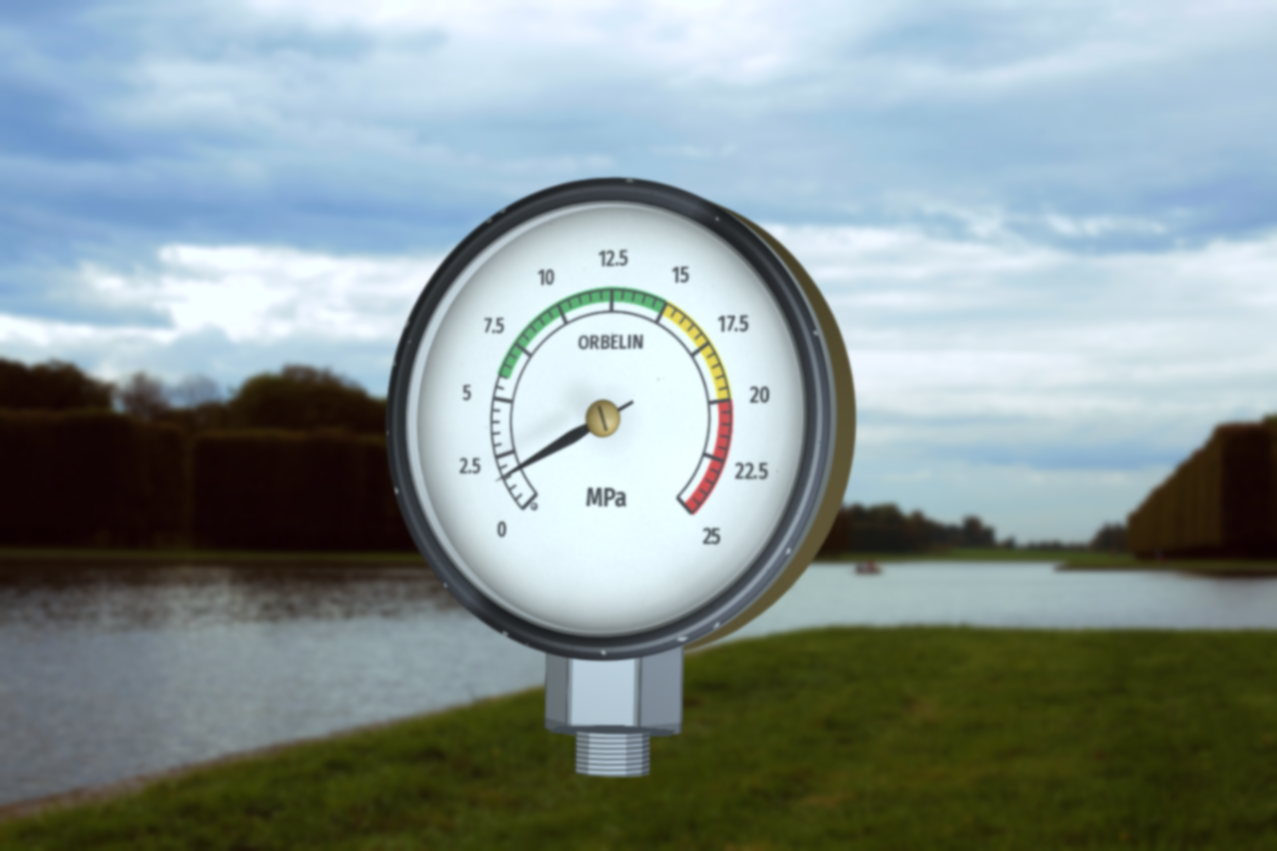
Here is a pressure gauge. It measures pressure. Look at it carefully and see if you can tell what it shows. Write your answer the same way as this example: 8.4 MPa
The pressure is 1.5 MPa
